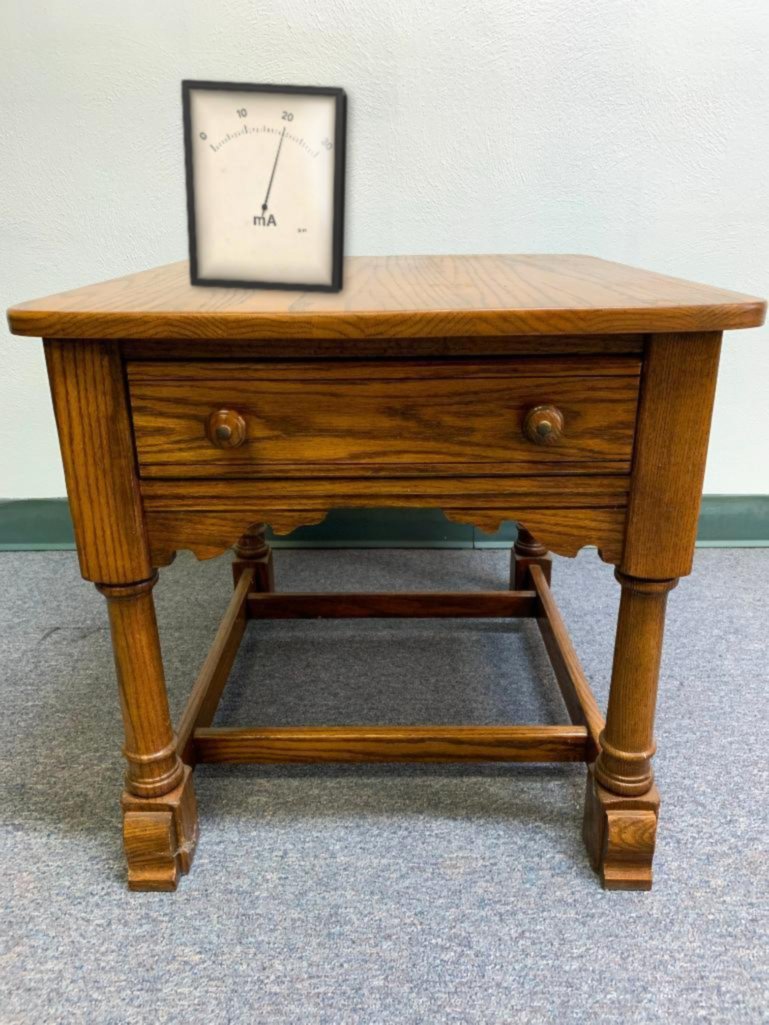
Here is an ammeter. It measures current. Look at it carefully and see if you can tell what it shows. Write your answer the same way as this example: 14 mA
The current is 20 mA
